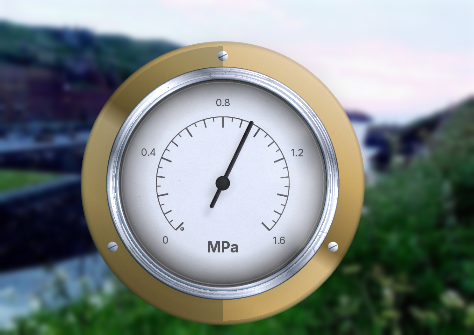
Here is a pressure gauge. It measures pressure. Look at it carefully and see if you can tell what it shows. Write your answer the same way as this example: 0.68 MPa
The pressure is 0.95 MPa
